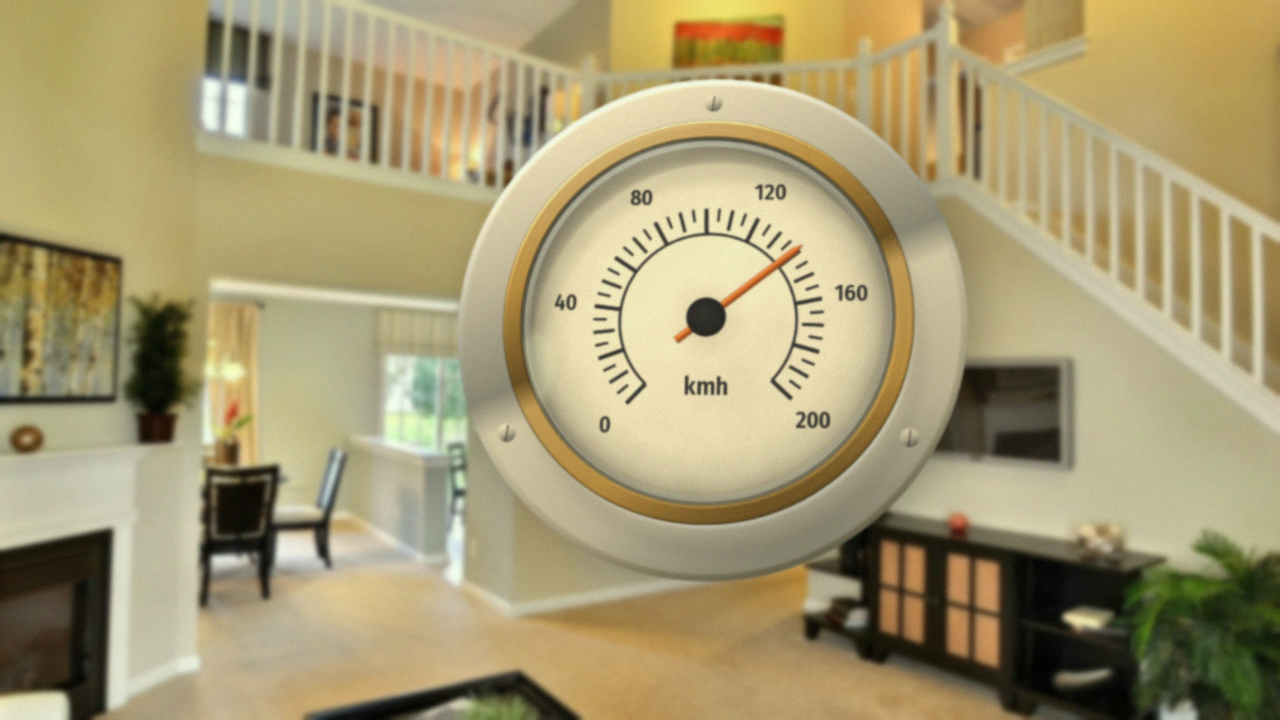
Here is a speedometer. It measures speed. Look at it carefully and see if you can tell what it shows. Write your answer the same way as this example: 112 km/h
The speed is 140 km/h
